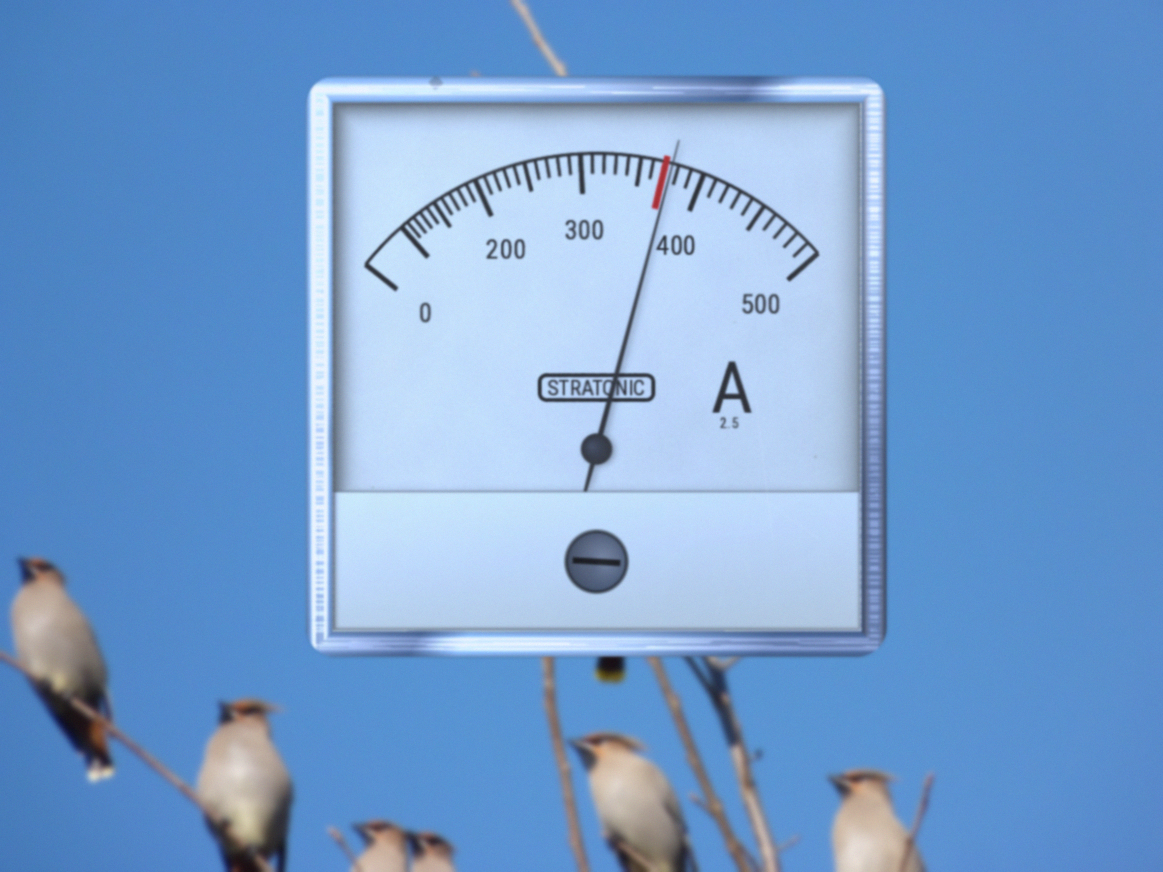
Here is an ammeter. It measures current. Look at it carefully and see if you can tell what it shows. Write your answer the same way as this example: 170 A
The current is 375 A
